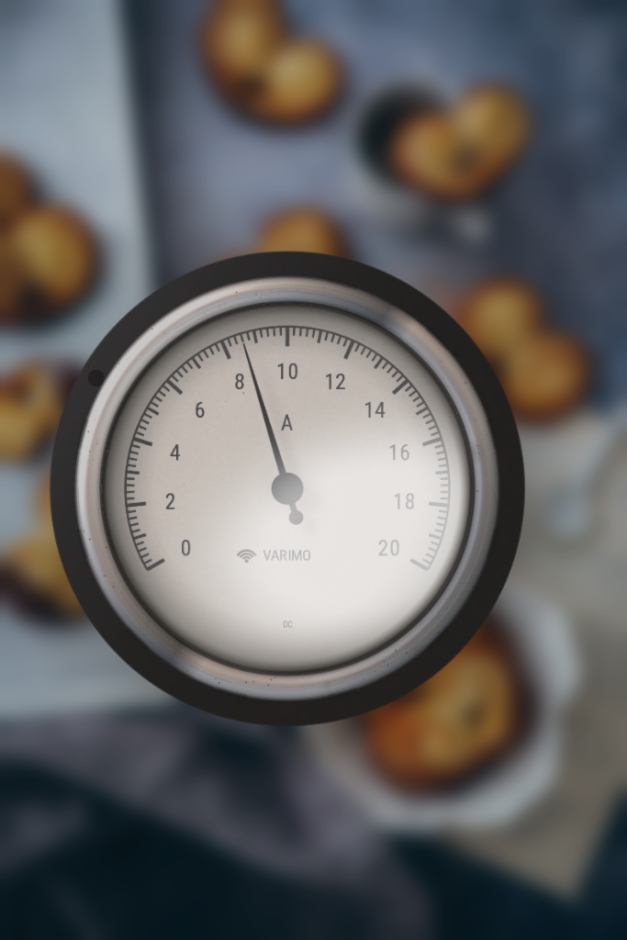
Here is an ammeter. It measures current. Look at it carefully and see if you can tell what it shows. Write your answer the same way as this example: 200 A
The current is 8.6 A
